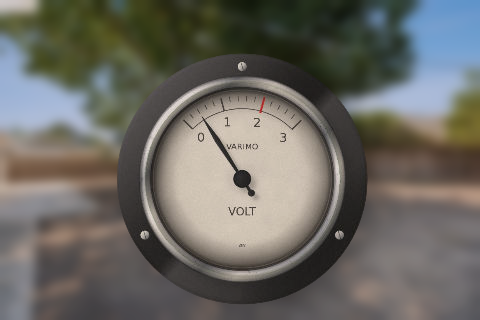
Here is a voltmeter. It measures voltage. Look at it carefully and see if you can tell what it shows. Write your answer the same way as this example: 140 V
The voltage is 0.4 V
